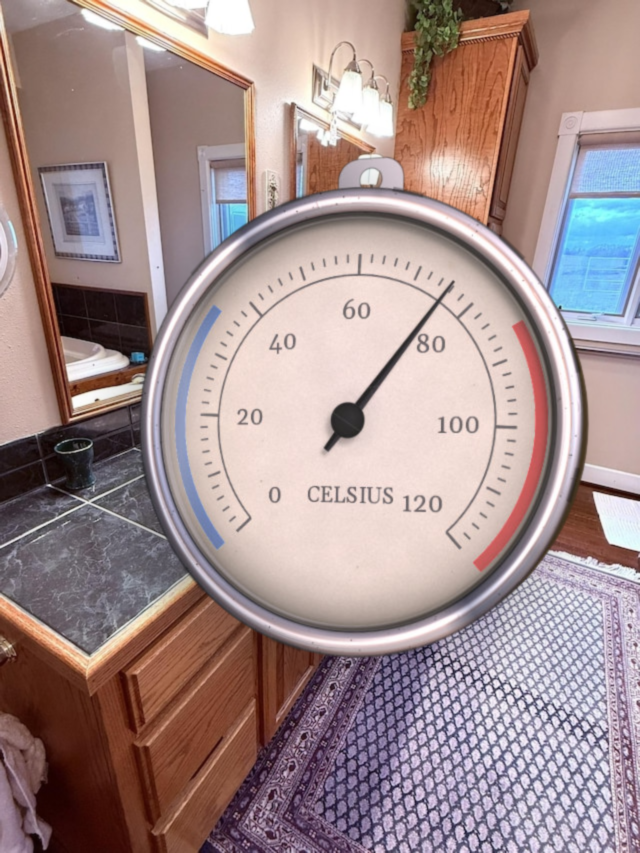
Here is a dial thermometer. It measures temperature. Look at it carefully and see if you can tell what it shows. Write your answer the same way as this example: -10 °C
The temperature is 76 °C
